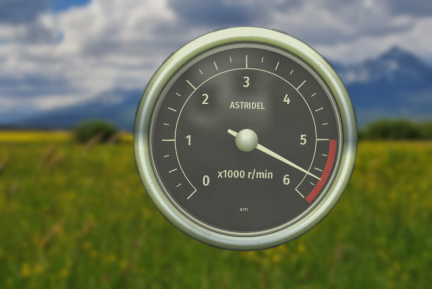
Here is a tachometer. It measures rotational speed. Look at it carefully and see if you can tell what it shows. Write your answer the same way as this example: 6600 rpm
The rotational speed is 5625 rpm
